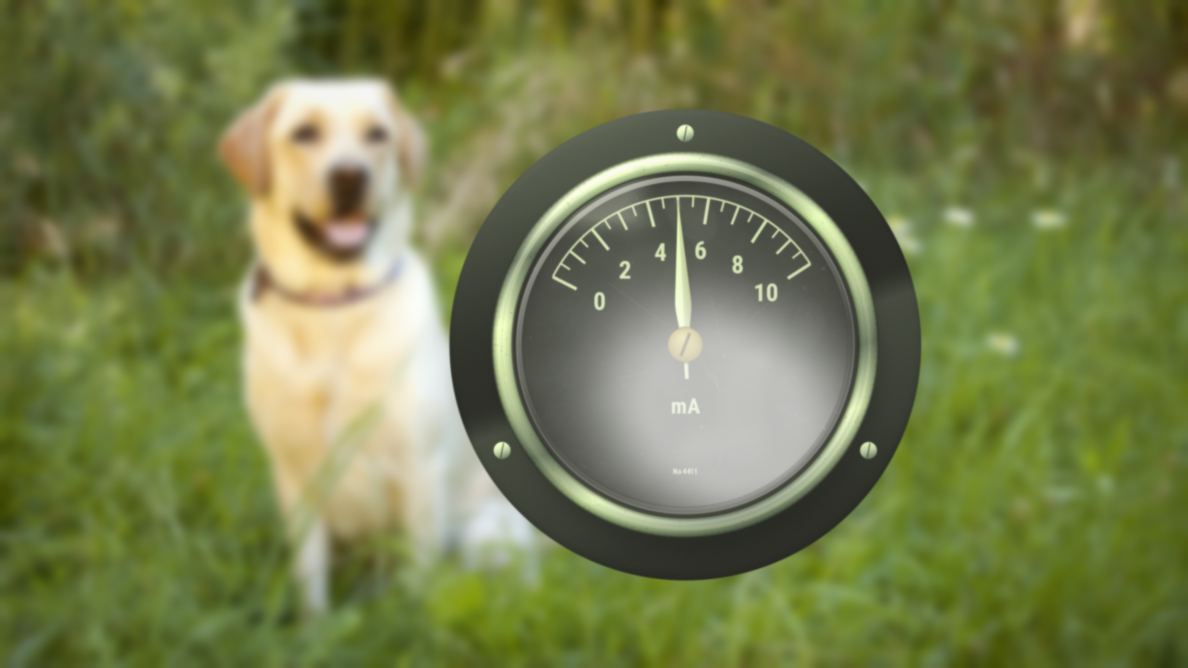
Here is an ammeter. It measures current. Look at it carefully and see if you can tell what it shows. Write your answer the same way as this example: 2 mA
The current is 5 mA
